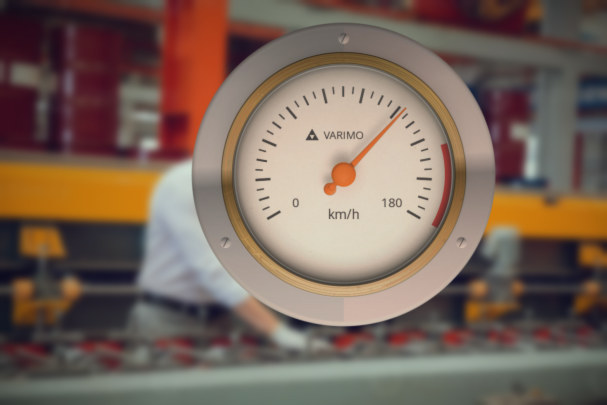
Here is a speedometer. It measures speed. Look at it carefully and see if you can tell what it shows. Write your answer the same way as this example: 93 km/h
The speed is 122.5 km/h
